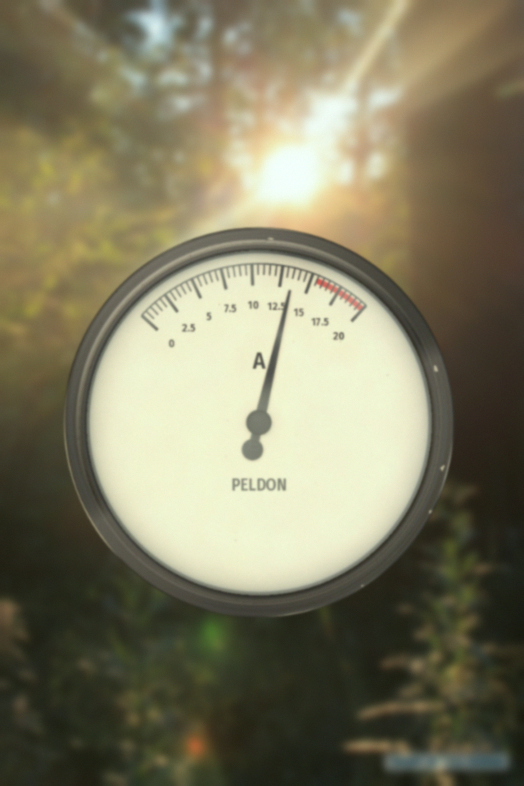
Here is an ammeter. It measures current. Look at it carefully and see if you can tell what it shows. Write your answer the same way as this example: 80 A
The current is 13.5 A
